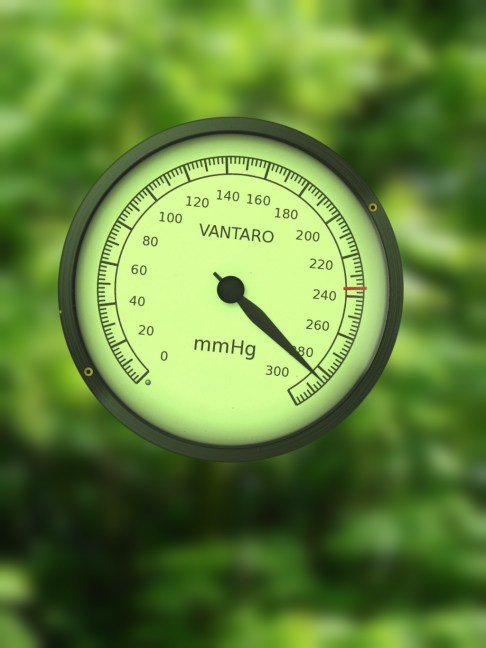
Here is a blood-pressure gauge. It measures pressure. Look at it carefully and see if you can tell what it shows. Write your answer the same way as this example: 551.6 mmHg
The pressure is 284 mmHg
